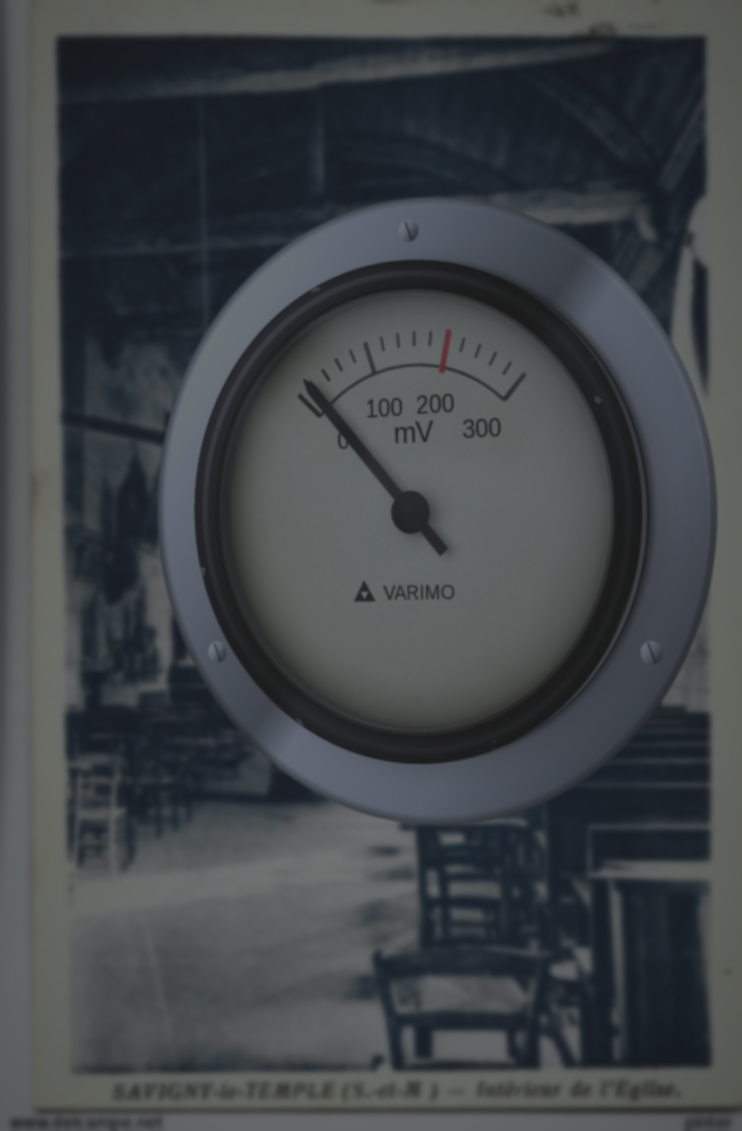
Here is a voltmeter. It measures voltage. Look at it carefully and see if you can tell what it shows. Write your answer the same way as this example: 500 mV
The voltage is 20 mV
